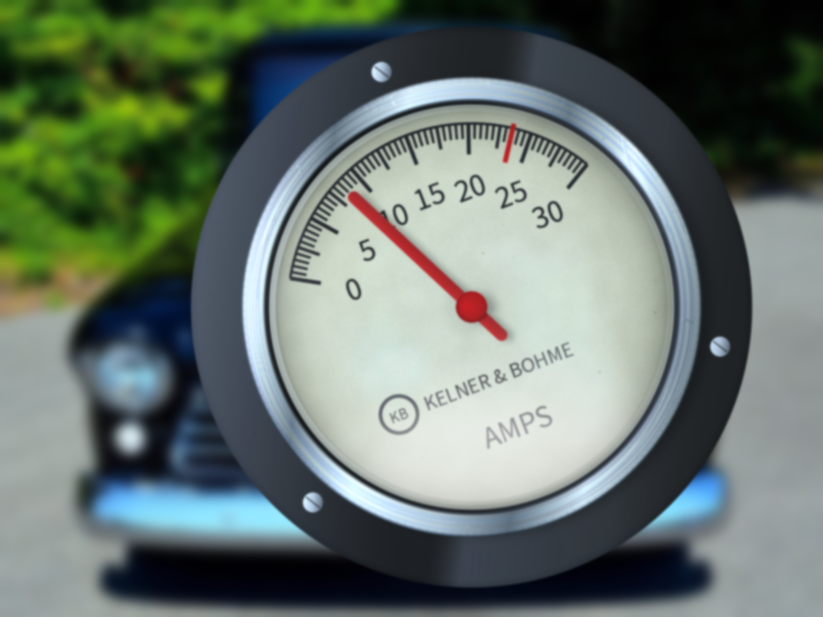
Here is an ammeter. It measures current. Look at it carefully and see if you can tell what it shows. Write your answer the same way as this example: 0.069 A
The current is 8.5 A
